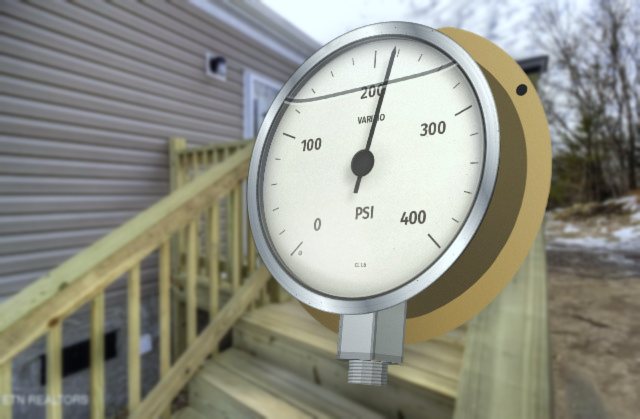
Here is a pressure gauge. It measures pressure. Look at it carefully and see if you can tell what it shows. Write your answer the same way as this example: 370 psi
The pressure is 220 psi
